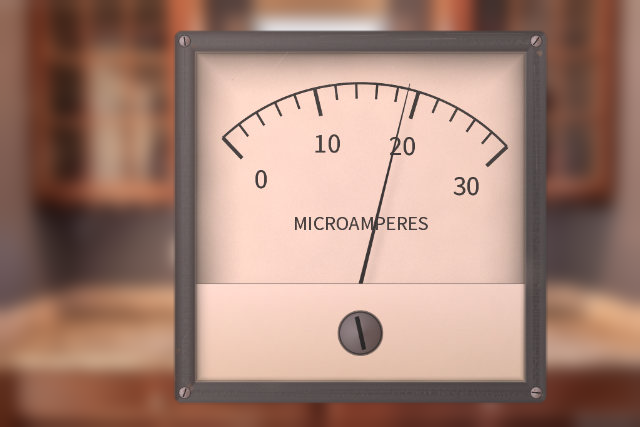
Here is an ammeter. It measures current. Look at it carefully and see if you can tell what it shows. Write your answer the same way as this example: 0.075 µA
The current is 19 µA
